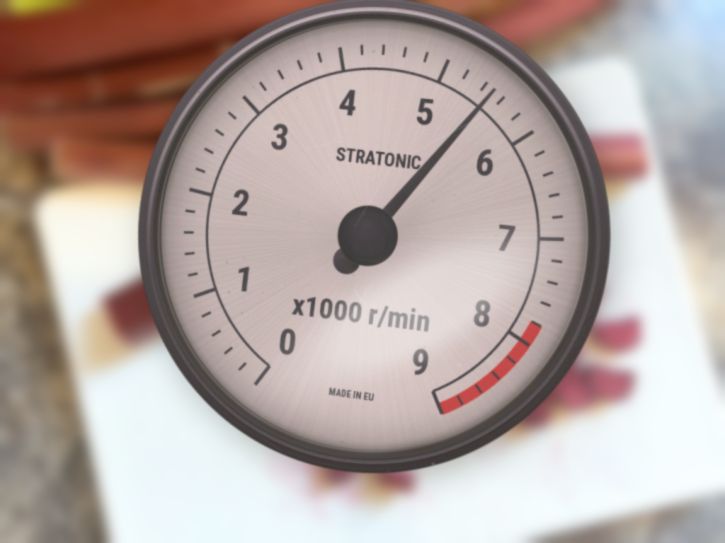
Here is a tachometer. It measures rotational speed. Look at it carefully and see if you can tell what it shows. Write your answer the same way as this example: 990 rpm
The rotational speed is 5500 rpm
